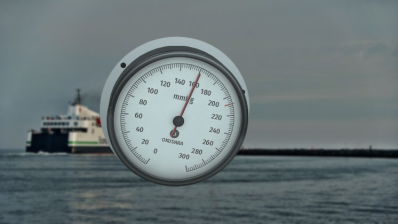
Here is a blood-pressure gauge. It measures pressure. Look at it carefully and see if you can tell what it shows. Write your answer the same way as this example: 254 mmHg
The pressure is 160 mmHg
